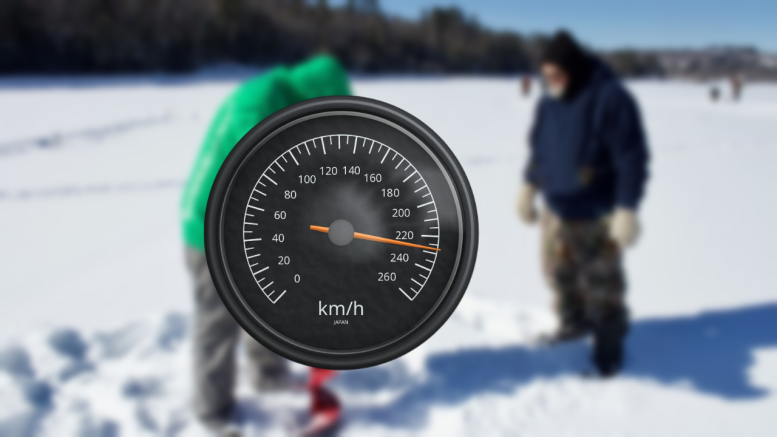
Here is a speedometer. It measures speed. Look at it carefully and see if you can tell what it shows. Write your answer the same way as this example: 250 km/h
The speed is 227.5 km/h
